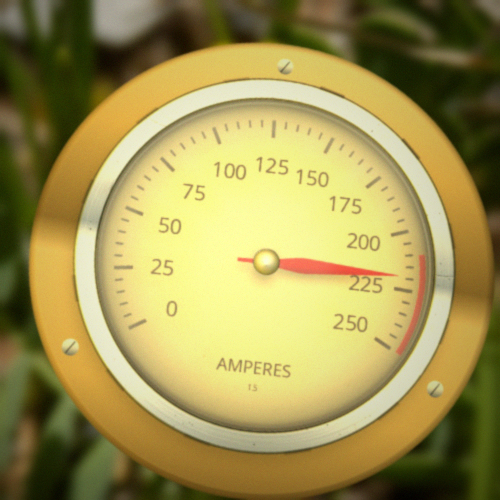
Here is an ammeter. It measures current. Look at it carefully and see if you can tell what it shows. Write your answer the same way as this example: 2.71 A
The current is 220 A
